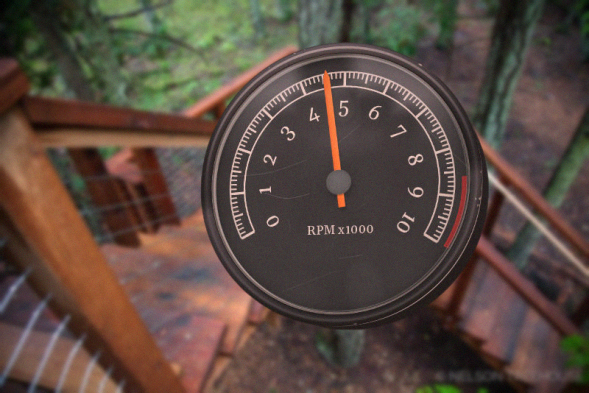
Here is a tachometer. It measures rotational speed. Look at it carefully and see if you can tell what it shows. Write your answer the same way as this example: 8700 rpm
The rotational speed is 4600 rpm
